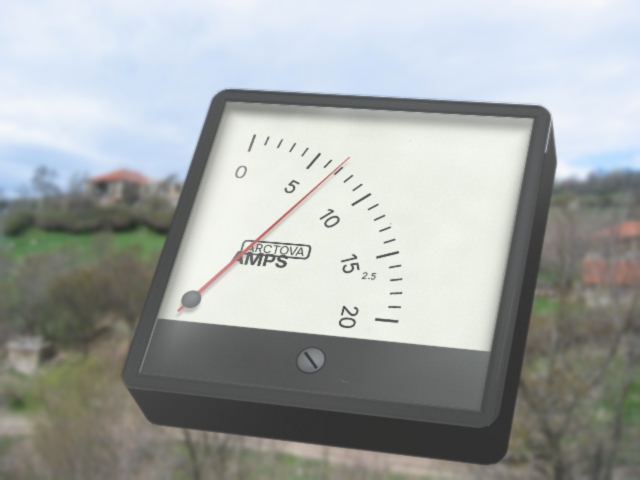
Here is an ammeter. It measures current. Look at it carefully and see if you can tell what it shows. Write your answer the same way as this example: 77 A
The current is 7 A
